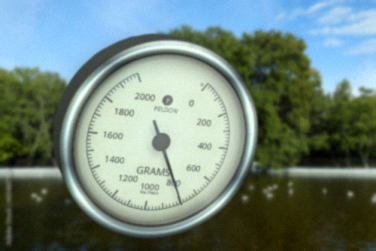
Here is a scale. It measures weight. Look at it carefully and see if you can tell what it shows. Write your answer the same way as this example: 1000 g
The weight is 800 g
